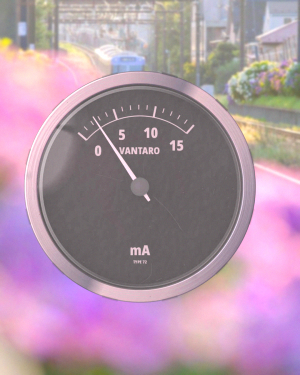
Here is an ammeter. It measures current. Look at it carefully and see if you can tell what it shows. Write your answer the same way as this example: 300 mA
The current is 2.5 mA
